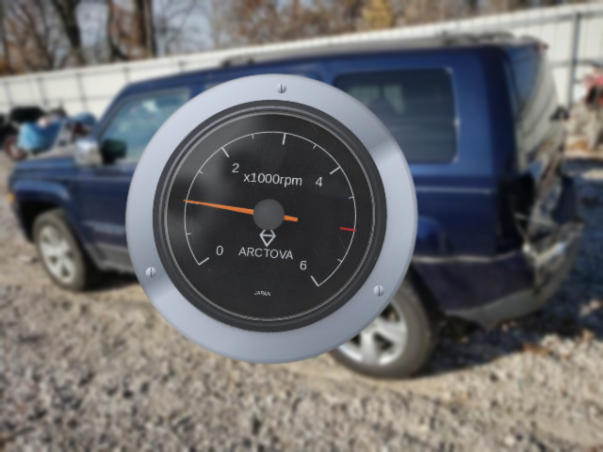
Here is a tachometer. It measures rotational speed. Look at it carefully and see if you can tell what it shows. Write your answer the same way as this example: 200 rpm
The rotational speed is 1000 rpm
